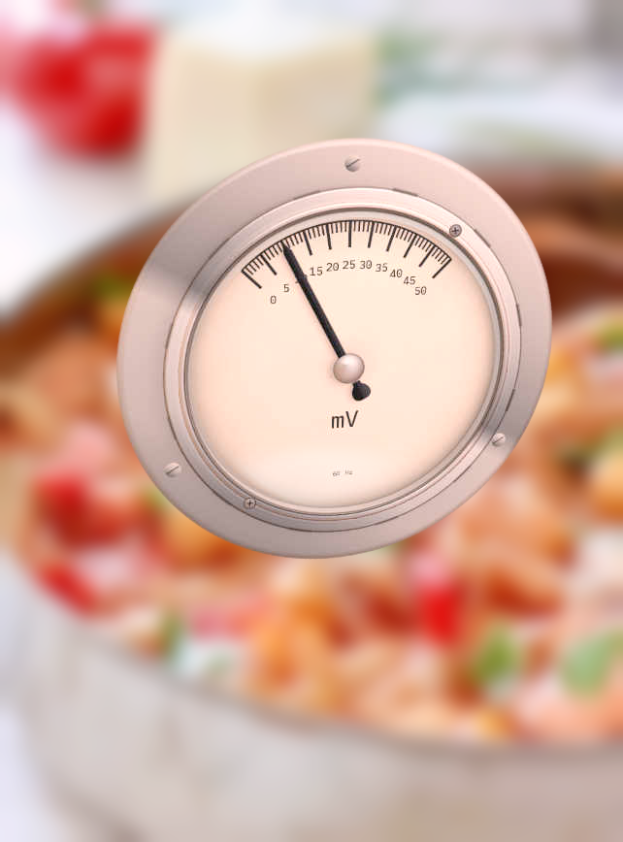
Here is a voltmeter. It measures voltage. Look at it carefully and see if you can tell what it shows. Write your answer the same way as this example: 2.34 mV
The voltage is 10 mV
